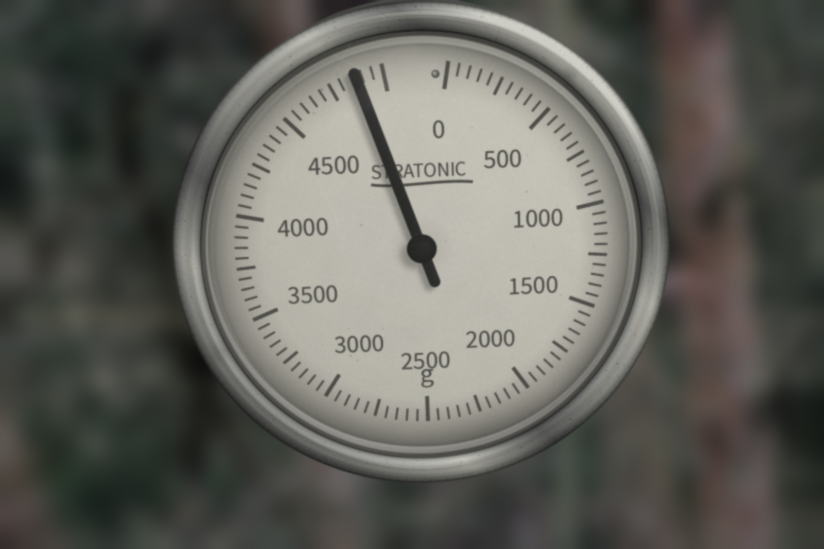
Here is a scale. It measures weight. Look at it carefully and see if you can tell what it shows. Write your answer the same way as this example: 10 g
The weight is 4875 g
